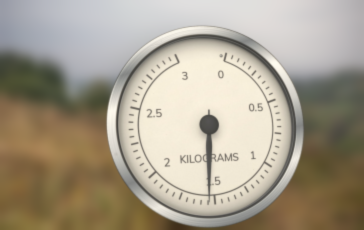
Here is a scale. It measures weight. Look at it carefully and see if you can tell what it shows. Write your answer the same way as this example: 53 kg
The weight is 1.55 kg
